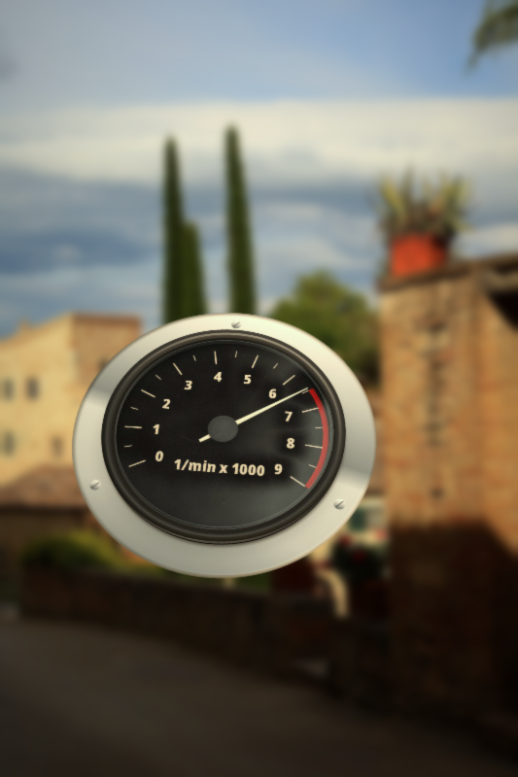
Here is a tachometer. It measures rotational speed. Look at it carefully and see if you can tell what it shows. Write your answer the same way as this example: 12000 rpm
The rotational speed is 6500 rpm
